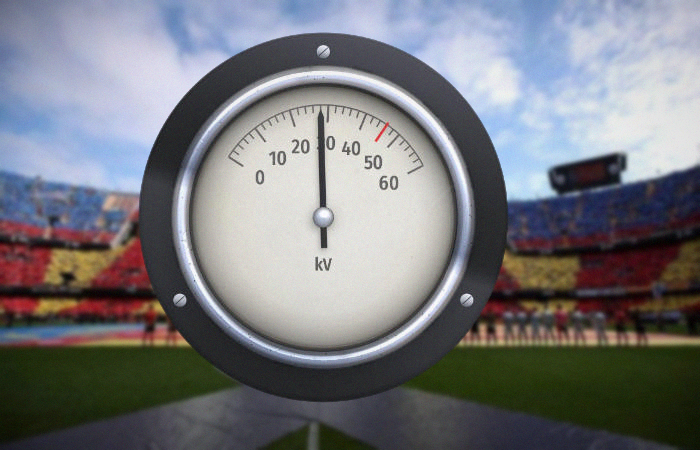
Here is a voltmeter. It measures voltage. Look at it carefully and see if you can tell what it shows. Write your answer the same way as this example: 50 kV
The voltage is 28 kV
